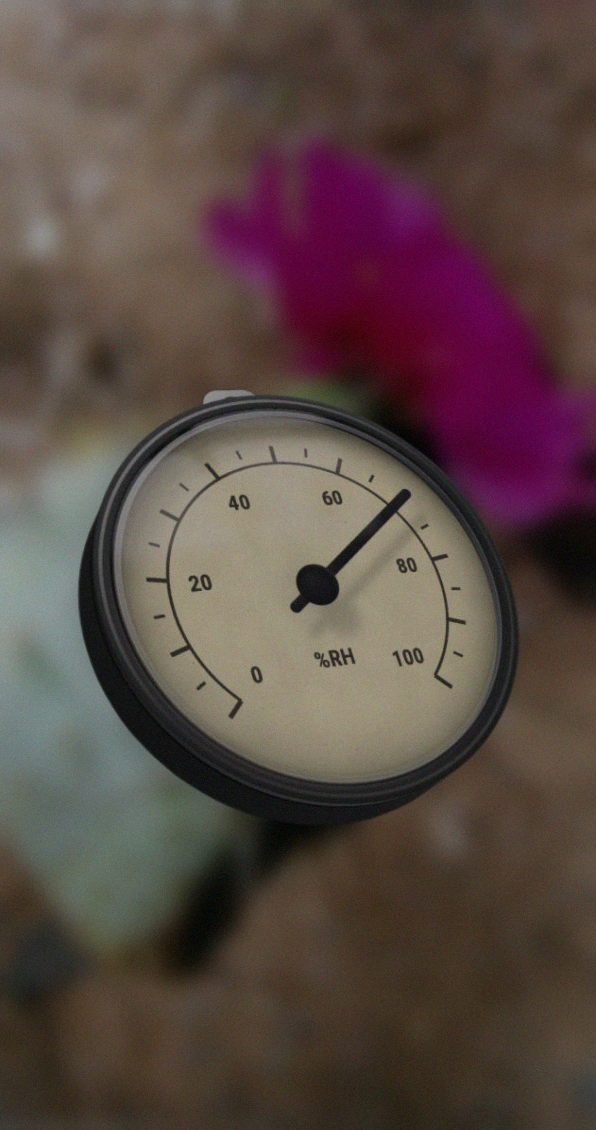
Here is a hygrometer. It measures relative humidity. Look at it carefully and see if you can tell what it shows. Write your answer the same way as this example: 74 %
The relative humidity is 70 %
